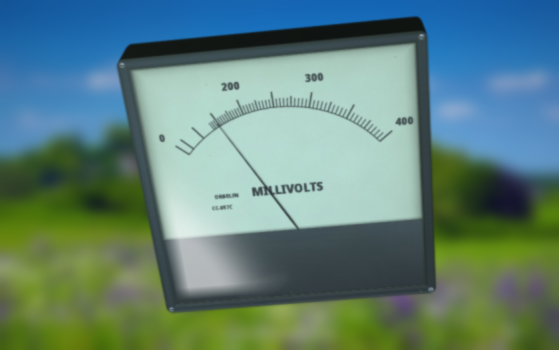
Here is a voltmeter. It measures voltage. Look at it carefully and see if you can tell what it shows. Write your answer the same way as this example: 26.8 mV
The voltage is 150 mV
